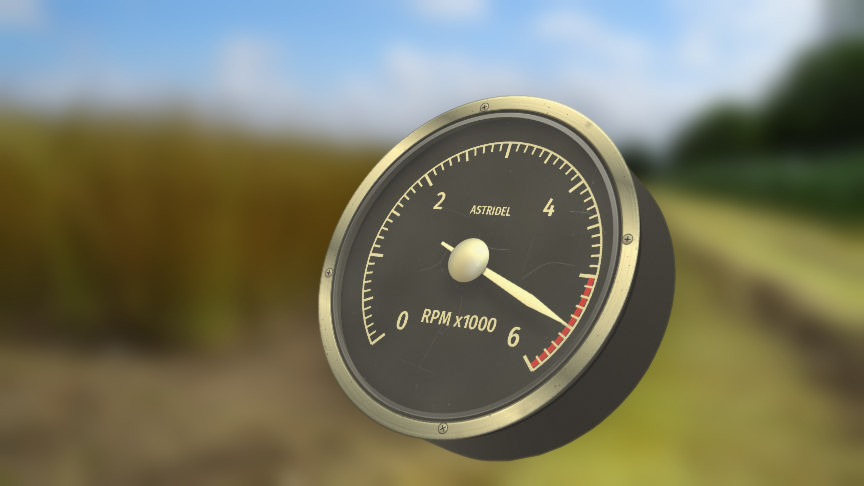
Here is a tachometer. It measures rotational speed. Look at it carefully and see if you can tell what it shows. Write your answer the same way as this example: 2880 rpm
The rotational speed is 5500 rpm
